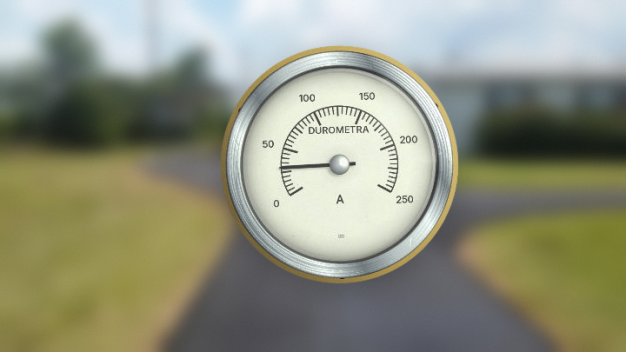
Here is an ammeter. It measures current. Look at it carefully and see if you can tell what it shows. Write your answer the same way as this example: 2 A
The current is 30 A
